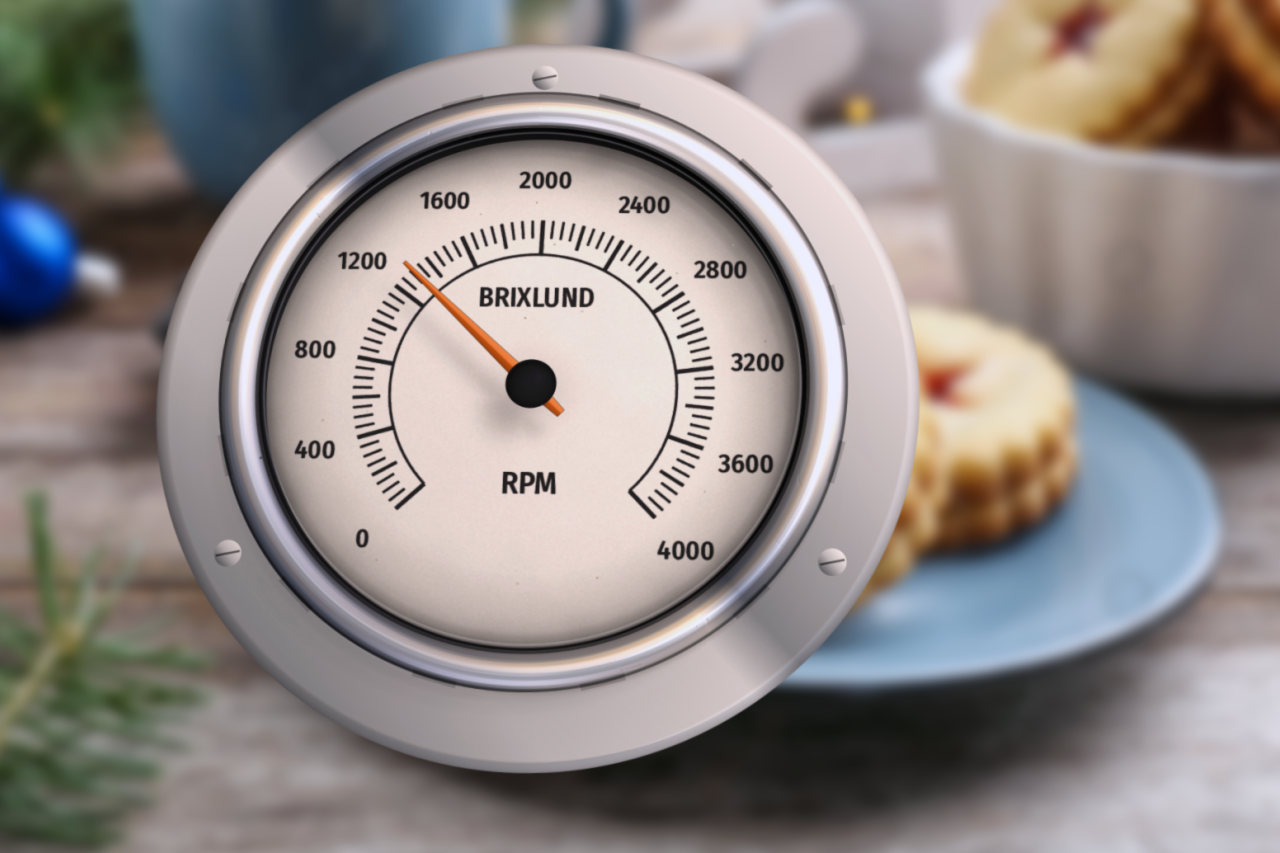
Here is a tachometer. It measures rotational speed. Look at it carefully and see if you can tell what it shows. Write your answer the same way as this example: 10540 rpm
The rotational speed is 1300 rpm
